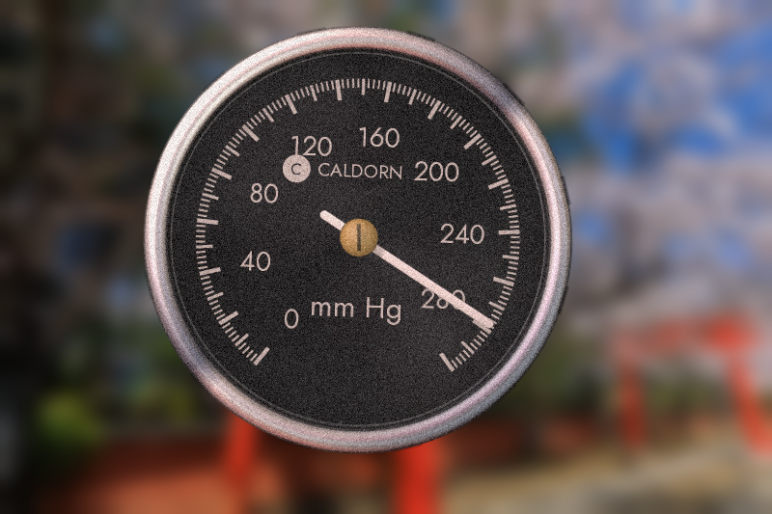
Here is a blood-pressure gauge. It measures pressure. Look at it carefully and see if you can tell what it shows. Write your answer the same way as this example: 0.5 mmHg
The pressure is 278 mmHg
